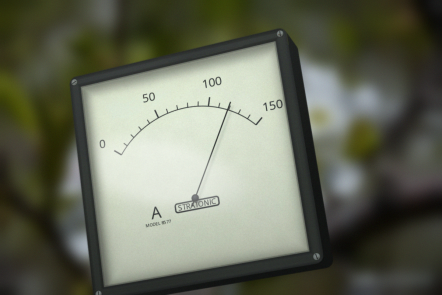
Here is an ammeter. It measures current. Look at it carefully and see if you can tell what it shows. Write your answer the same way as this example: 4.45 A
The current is 120 A
